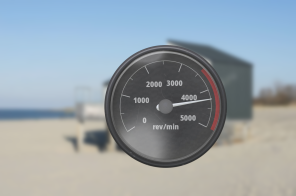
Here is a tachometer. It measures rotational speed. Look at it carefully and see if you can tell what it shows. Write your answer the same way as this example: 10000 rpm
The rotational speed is 4250 rpm
